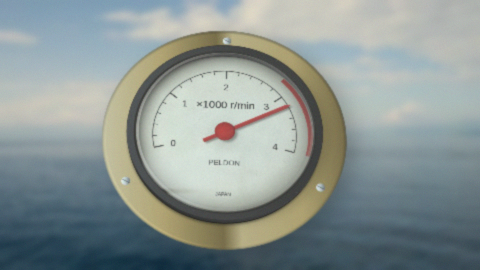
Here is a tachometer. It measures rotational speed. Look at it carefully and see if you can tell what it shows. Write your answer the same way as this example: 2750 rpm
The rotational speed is 3200 rpm
